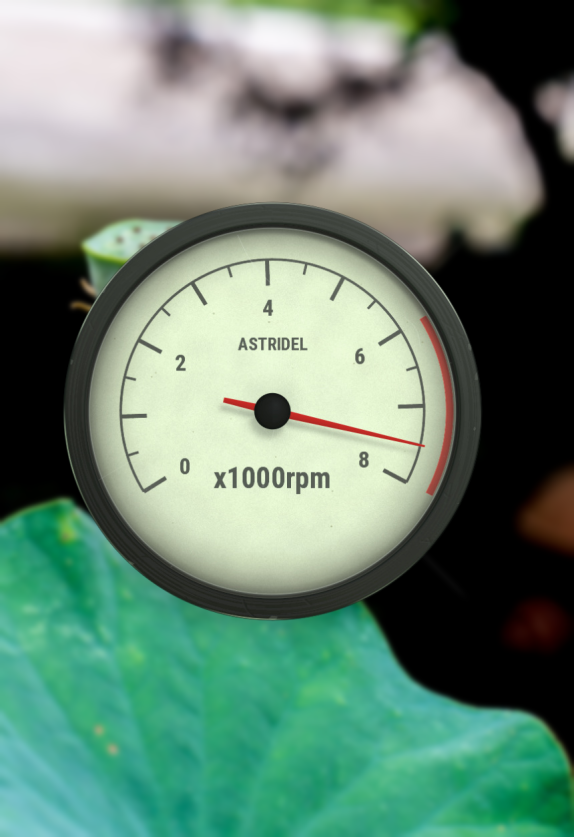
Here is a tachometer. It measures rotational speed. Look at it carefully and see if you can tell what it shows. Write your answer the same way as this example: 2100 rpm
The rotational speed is 7500 rpm
